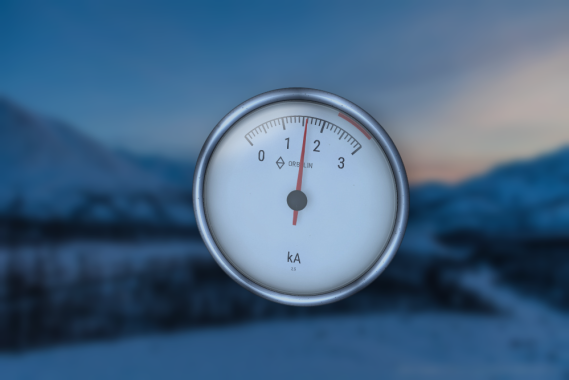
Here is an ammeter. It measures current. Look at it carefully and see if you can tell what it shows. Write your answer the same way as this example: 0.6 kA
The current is 1.6 kA
